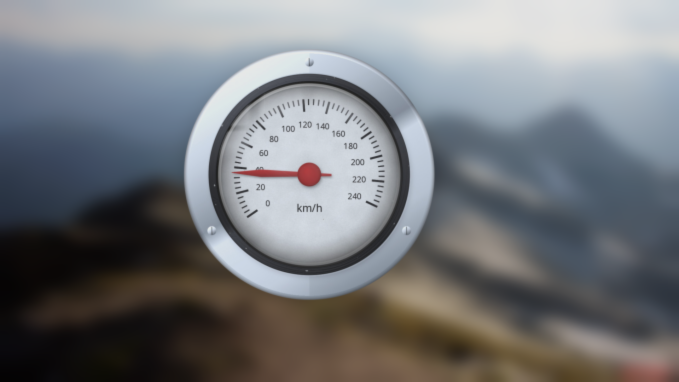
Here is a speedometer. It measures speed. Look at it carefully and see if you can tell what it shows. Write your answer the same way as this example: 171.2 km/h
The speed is 36 km/h
